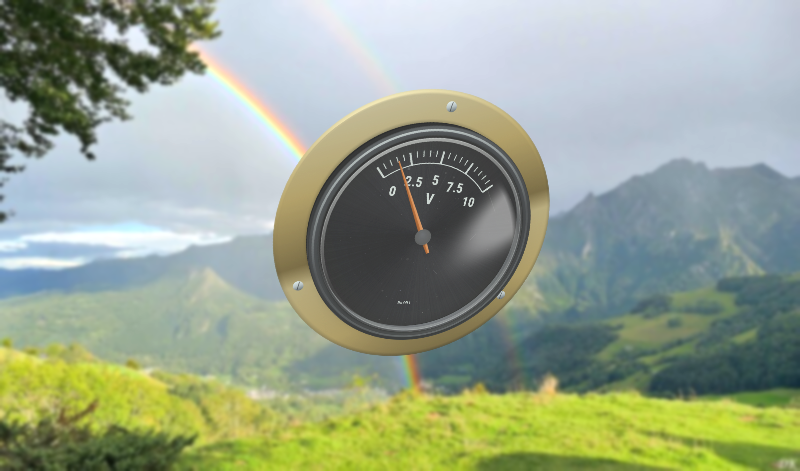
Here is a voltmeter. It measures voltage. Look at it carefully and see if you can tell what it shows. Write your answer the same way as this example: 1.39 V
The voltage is 1.5 V
